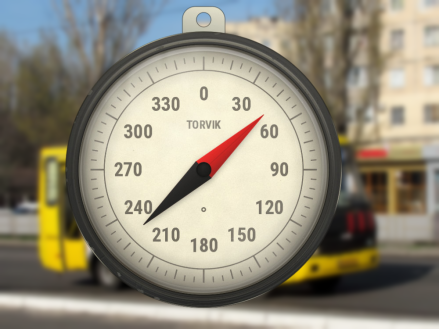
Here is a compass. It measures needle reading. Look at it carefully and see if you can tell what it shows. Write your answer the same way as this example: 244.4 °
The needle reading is 47.5 °
